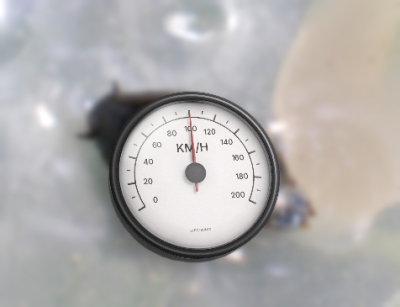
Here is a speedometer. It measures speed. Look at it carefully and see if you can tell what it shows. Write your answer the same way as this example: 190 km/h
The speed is 100 km/h
